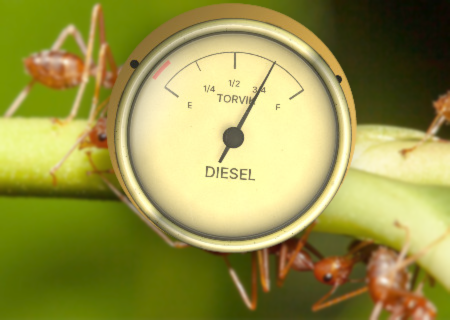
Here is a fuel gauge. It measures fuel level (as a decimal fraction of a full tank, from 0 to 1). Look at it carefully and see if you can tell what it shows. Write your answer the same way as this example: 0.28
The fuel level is 0.75
